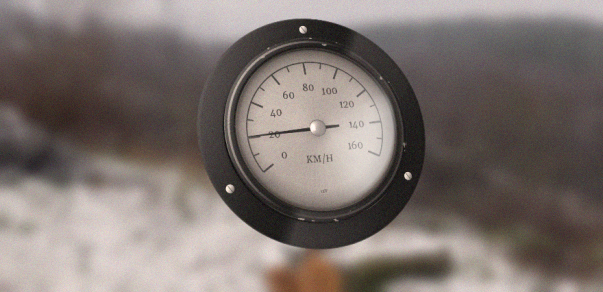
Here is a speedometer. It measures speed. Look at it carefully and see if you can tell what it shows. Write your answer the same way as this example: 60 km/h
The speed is 20 km/h
